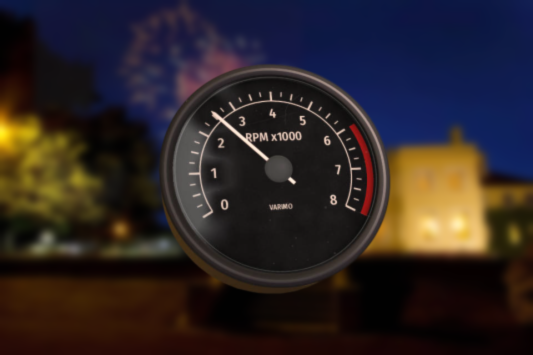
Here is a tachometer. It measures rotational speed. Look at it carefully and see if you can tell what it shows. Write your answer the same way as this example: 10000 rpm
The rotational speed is 2500 rpm
